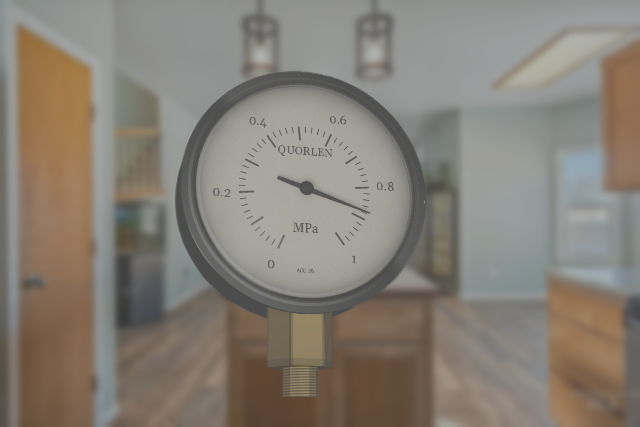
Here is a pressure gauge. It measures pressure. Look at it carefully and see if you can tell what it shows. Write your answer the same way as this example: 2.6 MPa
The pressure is 0.88 MPa
